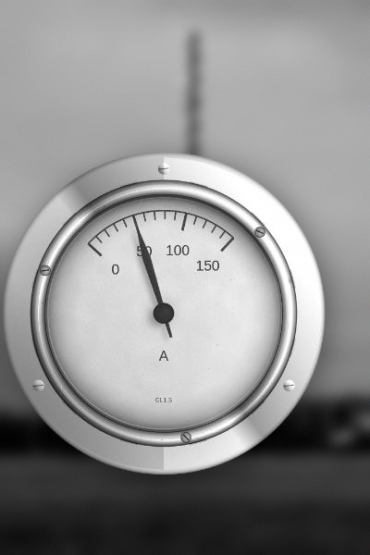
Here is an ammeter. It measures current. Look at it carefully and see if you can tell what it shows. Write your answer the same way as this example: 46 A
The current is 50 A
